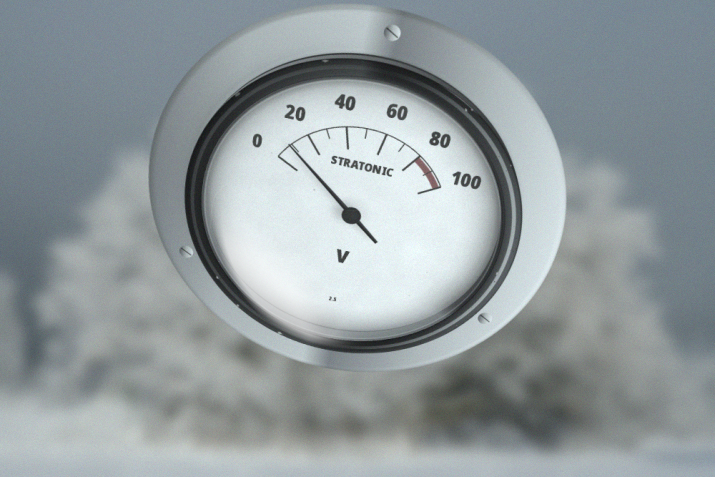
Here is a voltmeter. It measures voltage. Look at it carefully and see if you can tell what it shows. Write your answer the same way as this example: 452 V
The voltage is 10 V
